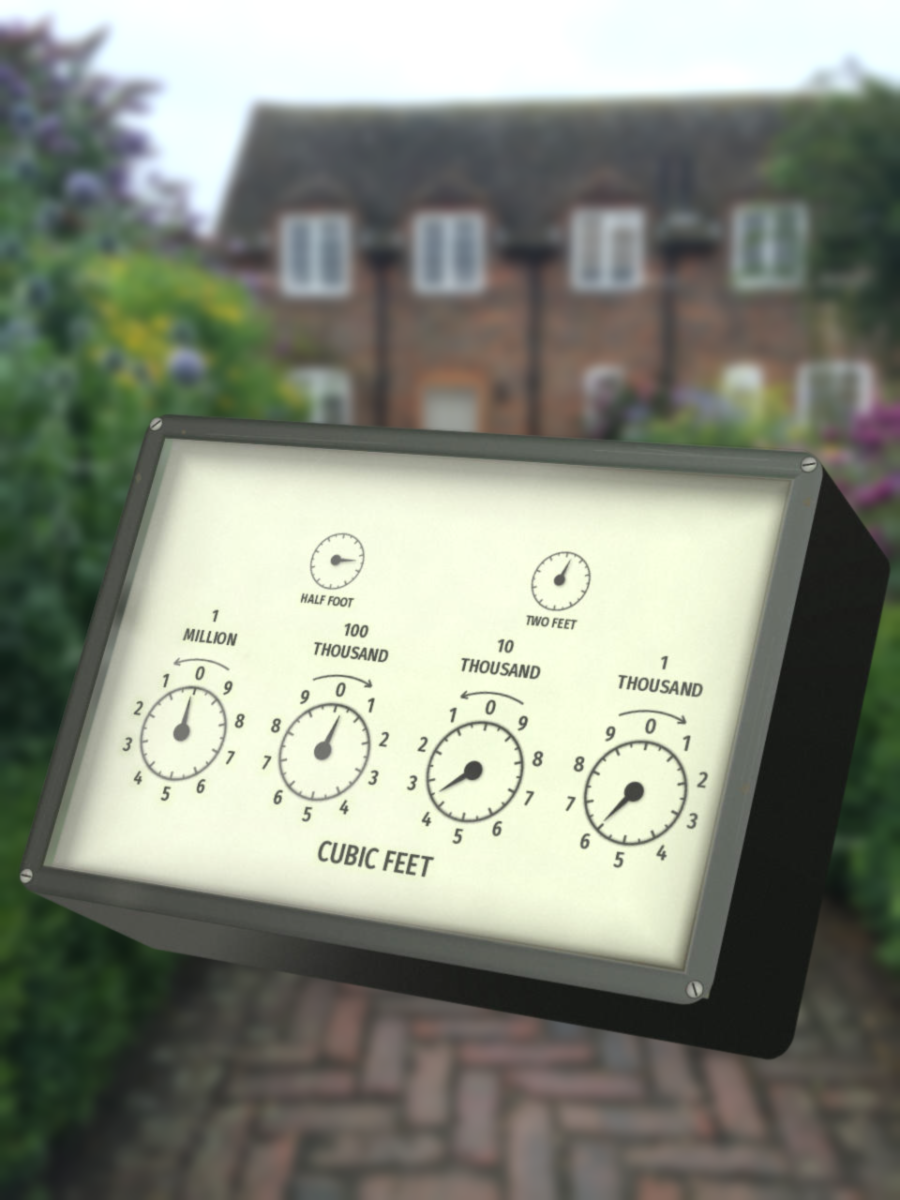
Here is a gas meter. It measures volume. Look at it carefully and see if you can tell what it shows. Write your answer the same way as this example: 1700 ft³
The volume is 3600 ft³
